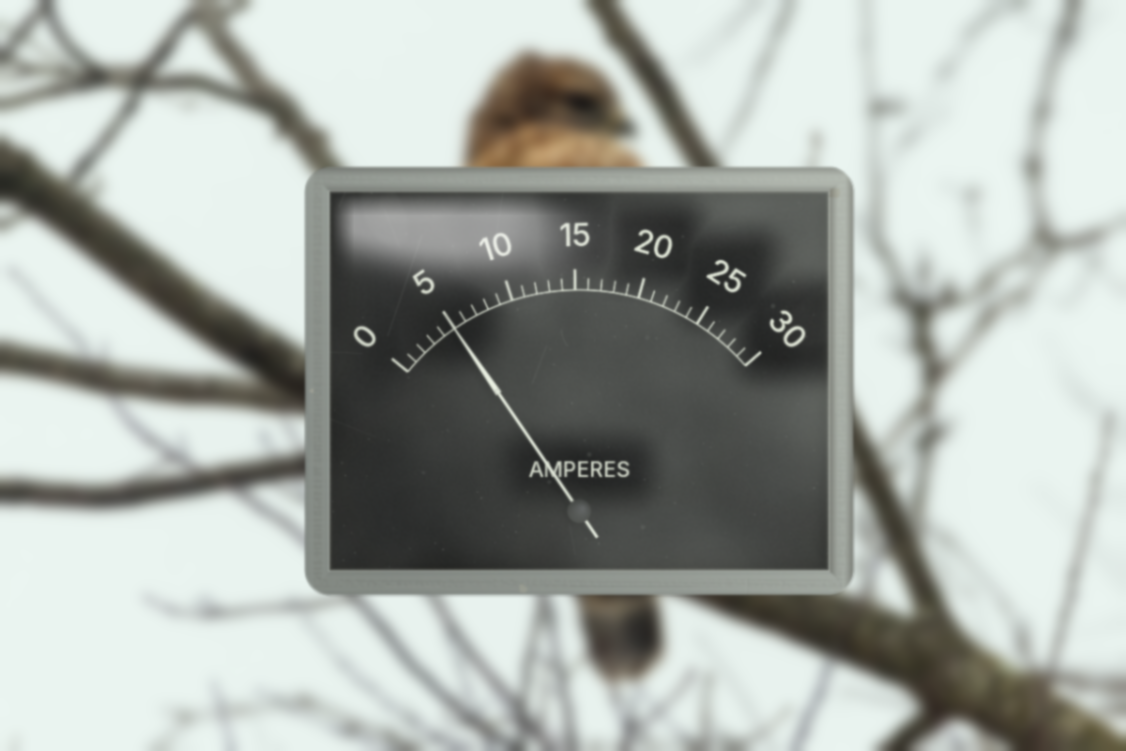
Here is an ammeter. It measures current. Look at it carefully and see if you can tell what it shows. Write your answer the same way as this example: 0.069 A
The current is 5 A
